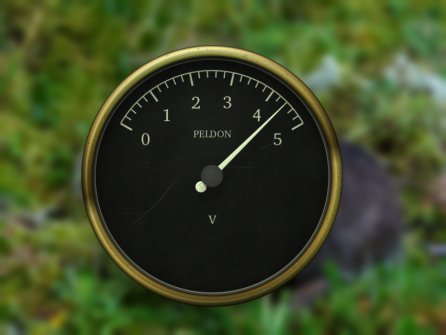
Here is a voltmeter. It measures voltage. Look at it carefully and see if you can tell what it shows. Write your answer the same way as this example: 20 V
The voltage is 4.4 V
